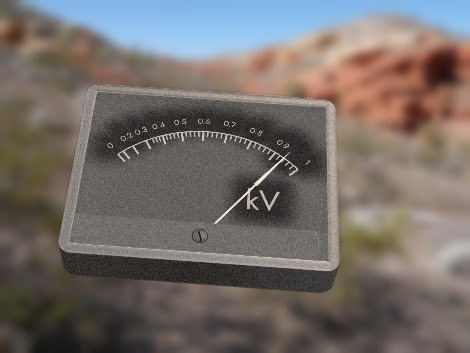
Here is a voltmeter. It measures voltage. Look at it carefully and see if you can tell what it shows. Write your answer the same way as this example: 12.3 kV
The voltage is 0.94 kV
